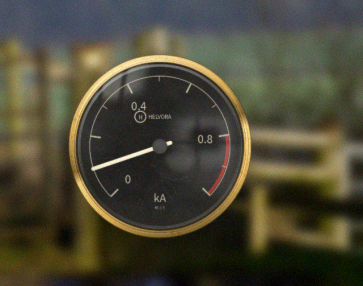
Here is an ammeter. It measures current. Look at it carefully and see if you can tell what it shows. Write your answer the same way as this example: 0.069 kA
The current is 0.1 kA
